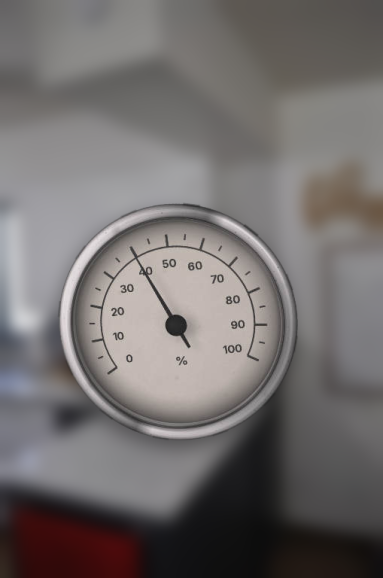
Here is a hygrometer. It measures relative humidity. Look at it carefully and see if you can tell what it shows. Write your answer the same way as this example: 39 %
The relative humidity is 40 %
